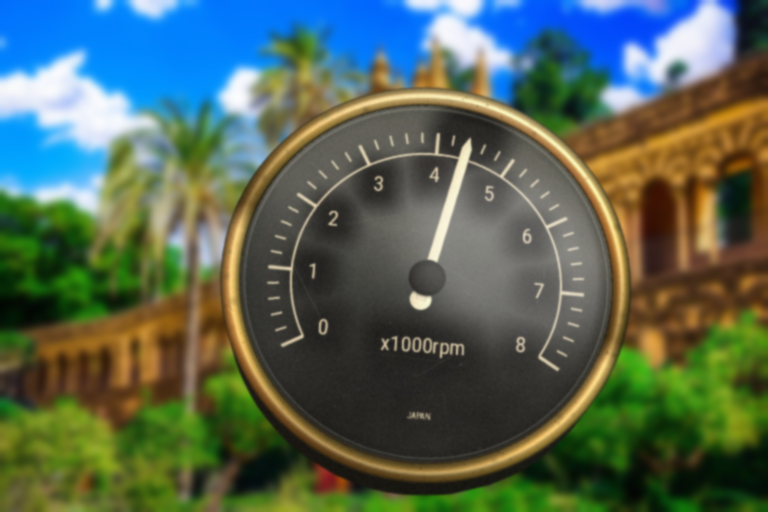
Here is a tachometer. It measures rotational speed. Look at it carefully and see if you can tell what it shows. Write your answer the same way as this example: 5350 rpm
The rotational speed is 4400 rpm
